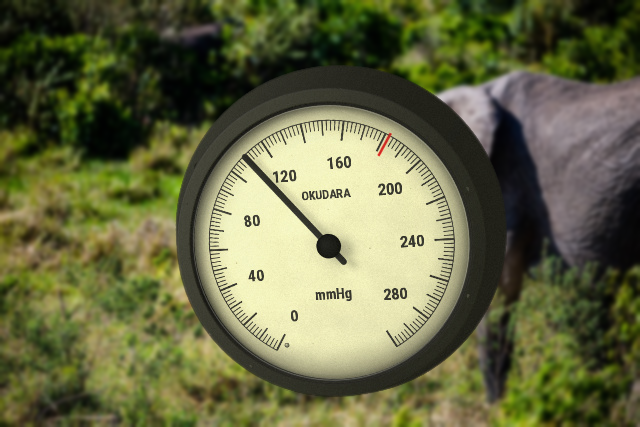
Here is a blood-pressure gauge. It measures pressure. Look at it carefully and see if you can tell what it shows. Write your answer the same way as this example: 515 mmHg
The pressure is 110 mmHg
